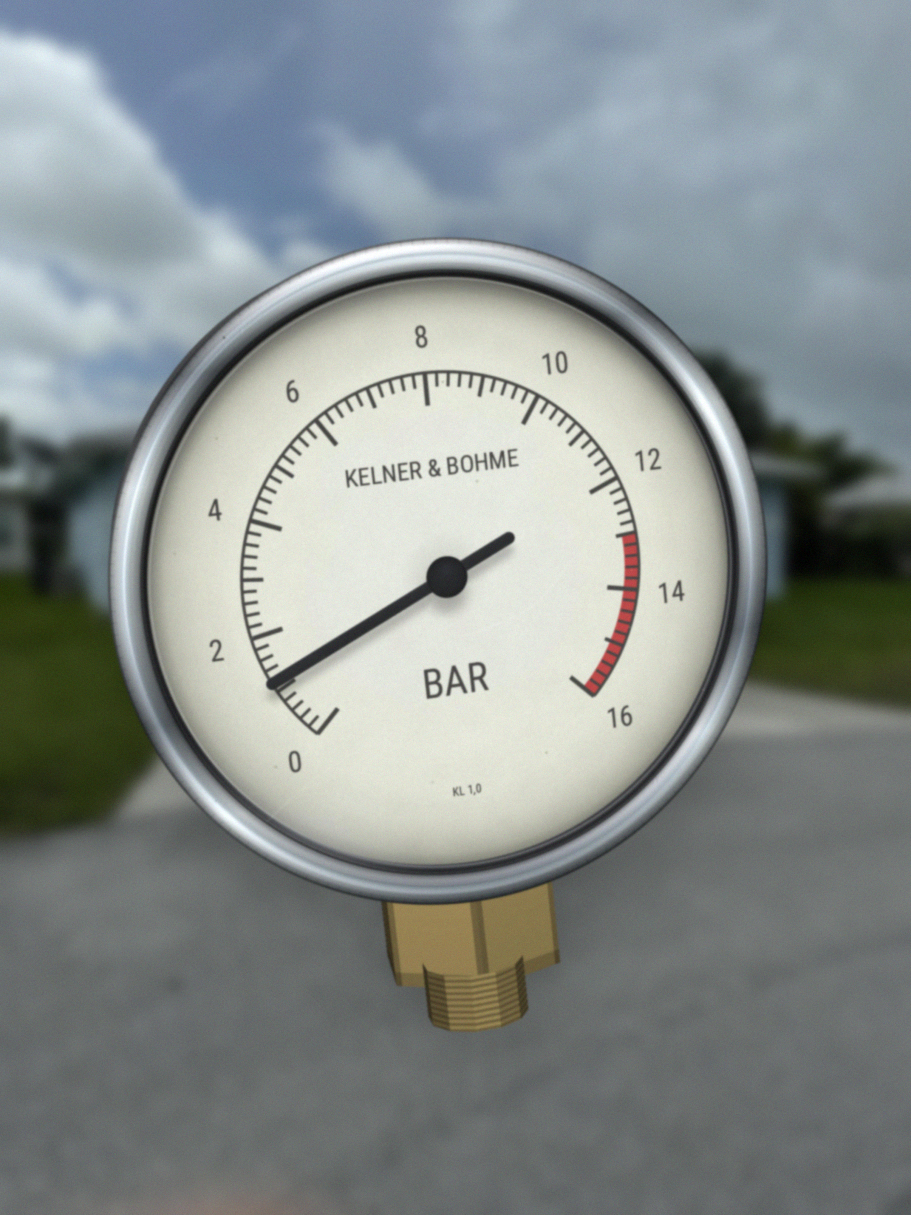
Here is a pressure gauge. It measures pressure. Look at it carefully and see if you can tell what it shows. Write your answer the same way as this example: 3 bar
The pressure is 1.2 bar
